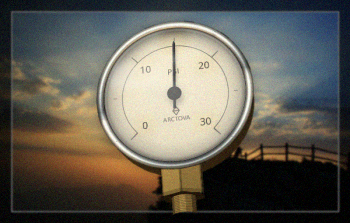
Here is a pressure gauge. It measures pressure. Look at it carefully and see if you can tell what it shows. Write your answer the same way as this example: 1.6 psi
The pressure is 15 psi
